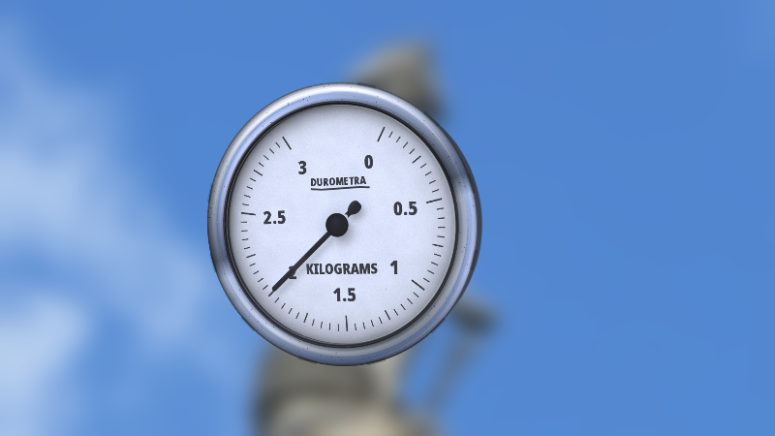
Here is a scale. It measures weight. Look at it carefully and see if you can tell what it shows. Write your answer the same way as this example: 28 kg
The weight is 2 kg
